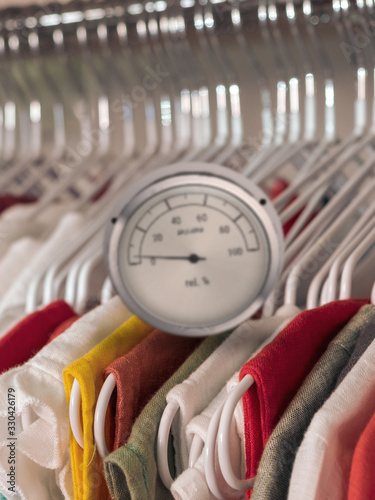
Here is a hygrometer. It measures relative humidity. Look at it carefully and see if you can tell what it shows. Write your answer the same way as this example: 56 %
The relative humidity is 5 %
